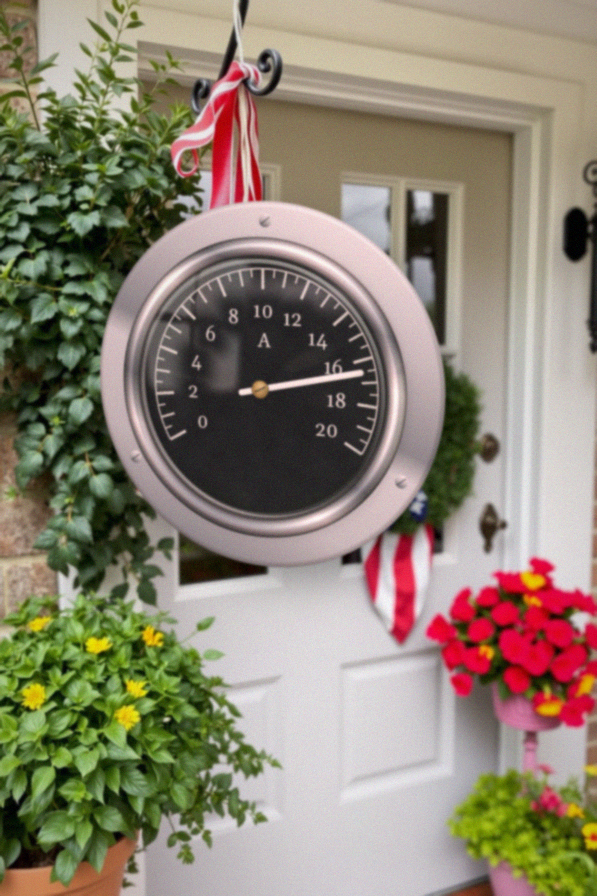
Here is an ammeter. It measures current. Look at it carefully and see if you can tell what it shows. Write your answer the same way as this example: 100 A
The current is 16.5 A
